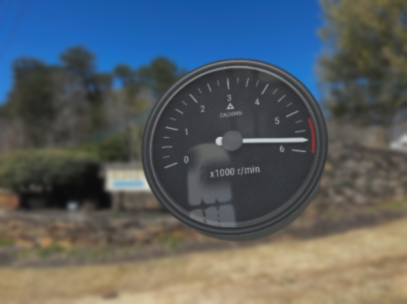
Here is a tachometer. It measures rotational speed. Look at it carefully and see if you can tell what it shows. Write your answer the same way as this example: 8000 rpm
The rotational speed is 5750 rpm
